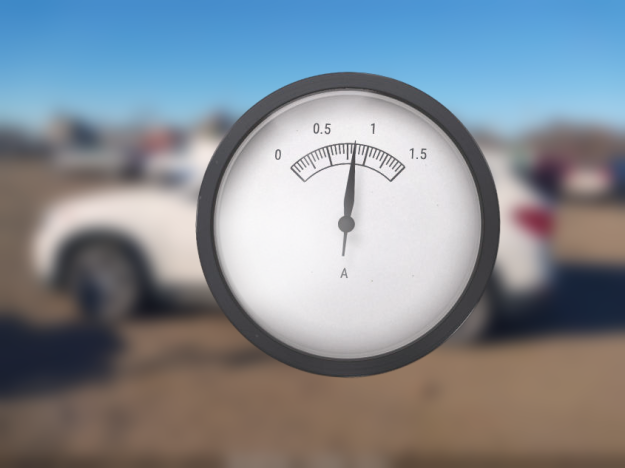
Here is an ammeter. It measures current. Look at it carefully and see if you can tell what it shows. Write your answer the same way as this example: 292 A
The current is 0.85 A
